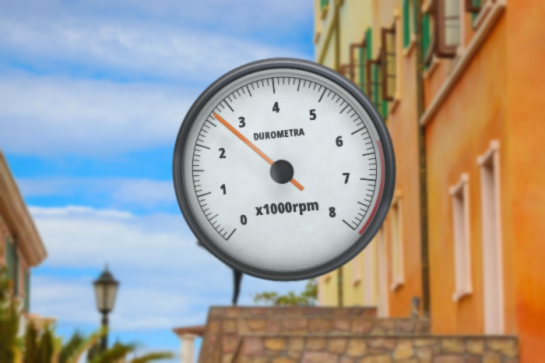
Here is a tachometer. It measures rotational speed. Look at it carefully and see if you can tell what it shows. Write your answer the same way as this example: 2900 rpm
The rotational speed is 2700 rpm
